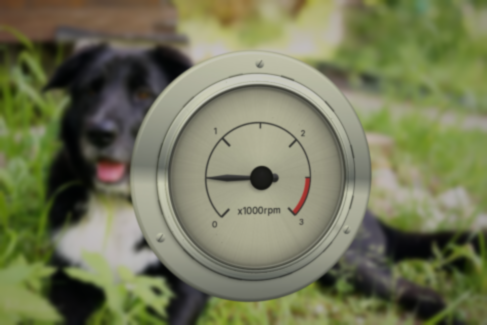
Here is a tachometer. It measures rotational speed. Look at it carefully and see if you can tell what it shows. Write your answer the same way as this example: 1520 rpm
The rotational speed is 500 rpm
